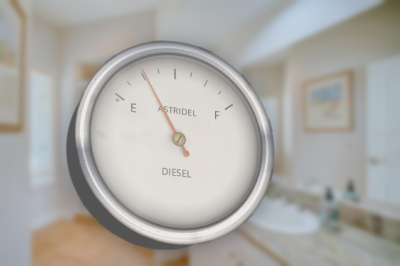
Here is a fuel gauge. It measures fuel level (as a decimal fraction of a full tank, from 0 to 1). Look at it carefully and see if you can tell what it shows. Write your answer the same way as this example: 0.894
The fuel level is 0.25
